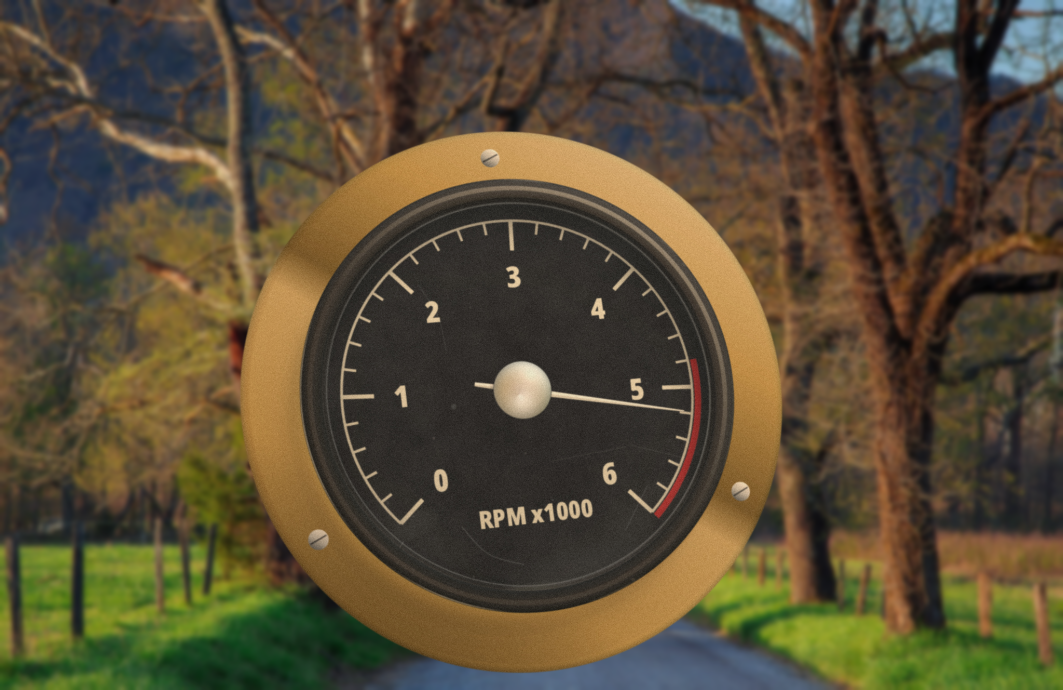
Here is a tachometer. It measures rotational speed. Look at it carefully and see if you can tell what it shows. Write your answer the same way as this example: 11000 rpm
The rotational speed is 5200 rpm
